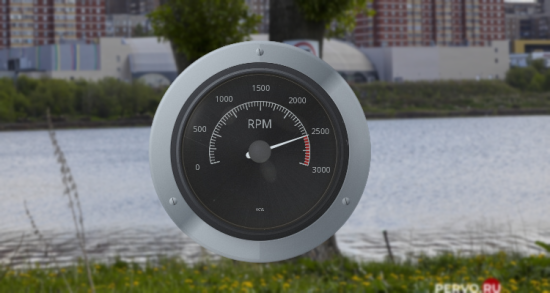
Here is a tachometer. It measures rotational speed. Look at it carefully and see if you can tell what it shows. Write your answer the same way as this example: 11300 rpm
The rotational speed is 2500 rpm
